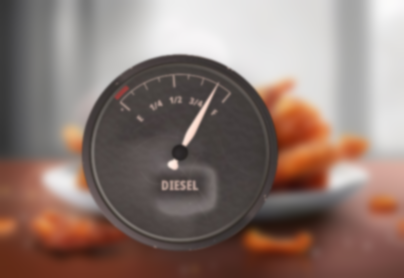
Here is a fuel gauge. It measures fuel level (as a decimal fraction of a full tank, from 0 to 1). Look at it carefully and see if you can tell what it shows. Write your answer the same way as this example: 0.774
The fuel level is 0.875
